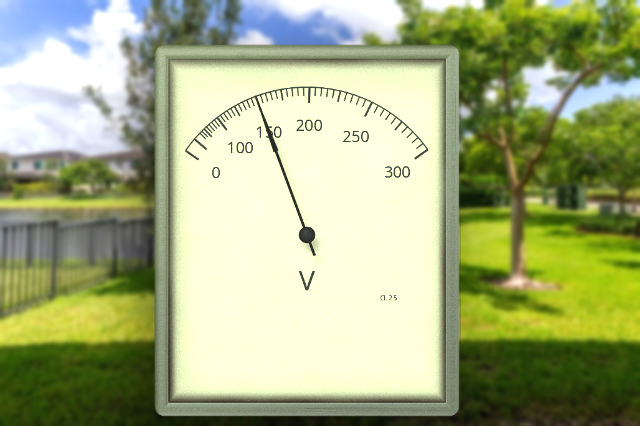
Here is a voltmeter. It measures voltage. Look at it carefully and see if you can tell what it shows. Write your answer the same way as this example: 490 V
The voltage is 150 V
